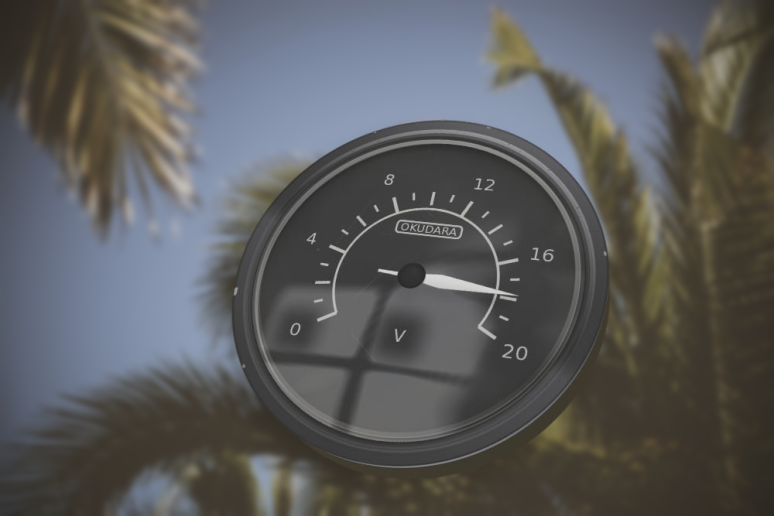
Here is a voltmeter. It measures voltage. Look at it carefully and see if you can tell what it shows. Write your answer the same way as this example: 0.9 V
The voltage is 18 V
